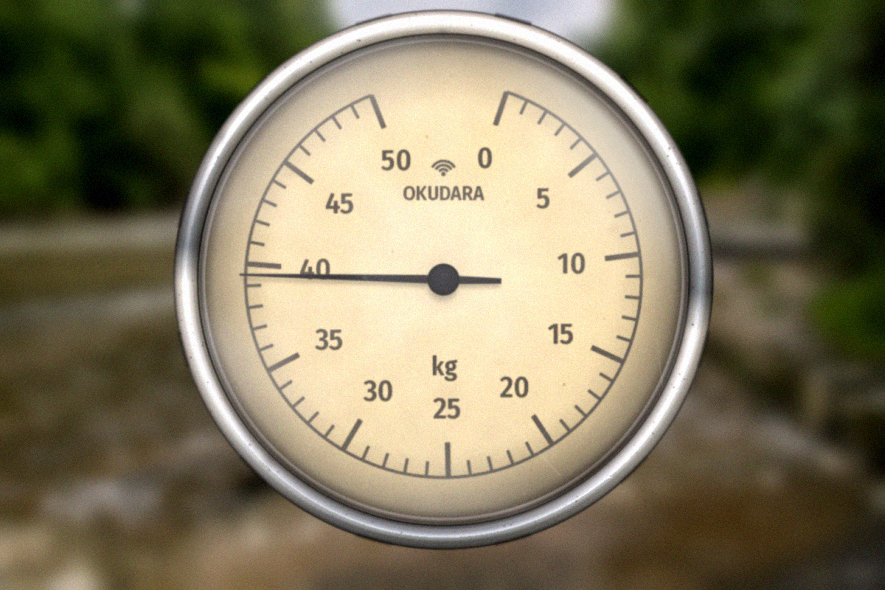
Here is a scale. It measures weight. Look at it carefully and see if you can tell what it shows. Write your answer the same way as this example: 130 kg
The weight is 39.5 kg
